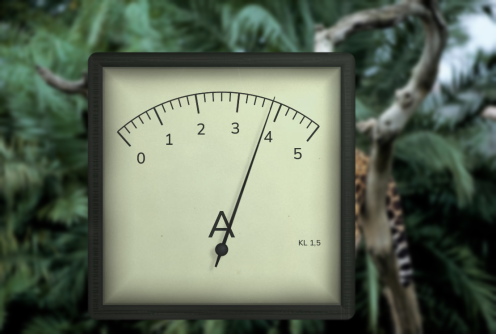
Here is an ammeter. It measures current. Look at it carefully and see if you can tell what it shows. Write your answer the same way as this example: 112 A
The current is 3.8 A
